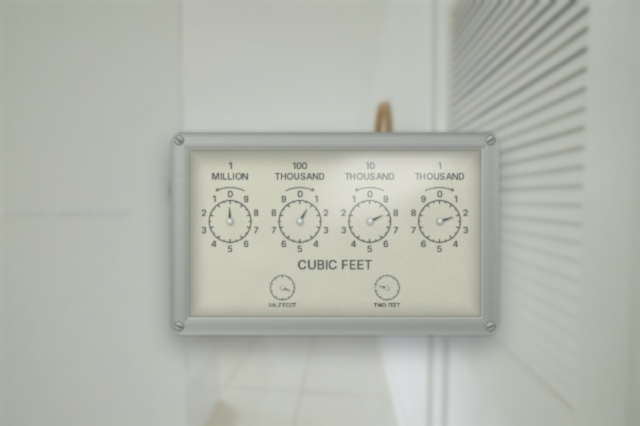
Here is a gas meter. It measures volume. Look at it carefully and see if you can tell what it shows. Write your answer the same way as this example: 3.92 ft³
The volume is 8200 ft³
